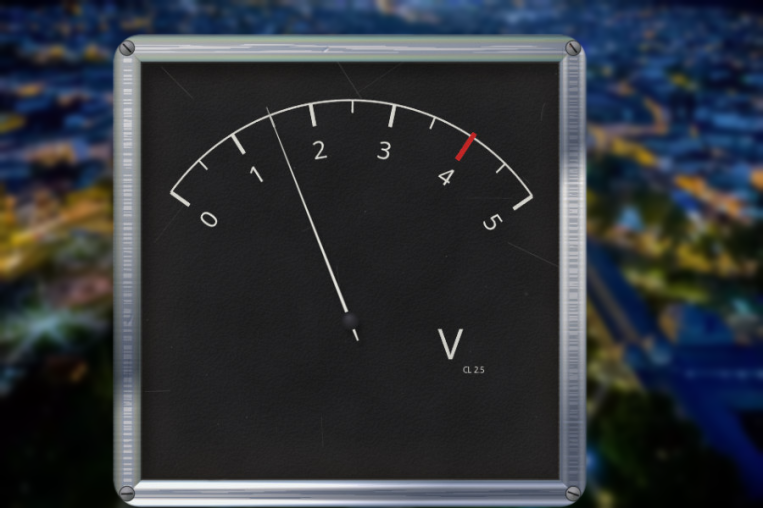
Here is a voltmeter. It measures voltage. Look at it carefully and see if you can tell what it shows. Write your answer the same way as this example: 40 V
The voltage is 1.5 V
